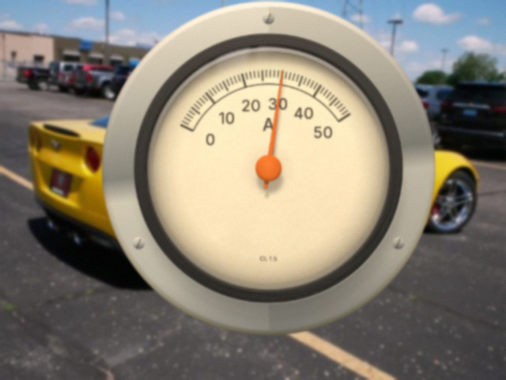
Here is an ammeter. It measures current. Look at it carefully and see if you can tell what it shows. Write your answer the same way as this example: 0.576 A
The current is 30 A
